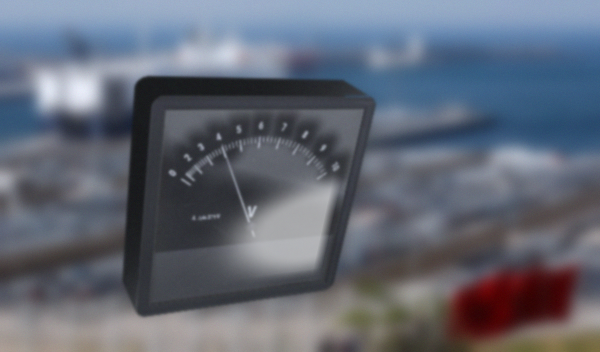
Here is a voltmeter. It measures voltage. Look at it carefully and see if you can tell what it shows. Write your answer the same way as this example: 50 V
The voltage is 4 V
